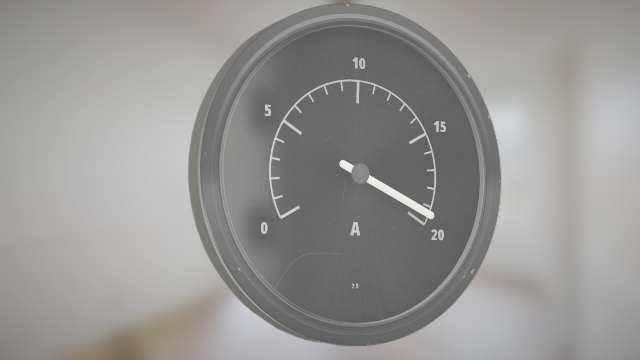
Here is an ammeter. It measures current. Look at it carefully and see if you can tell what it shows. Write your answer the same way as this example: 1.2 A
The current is 19.5 A
